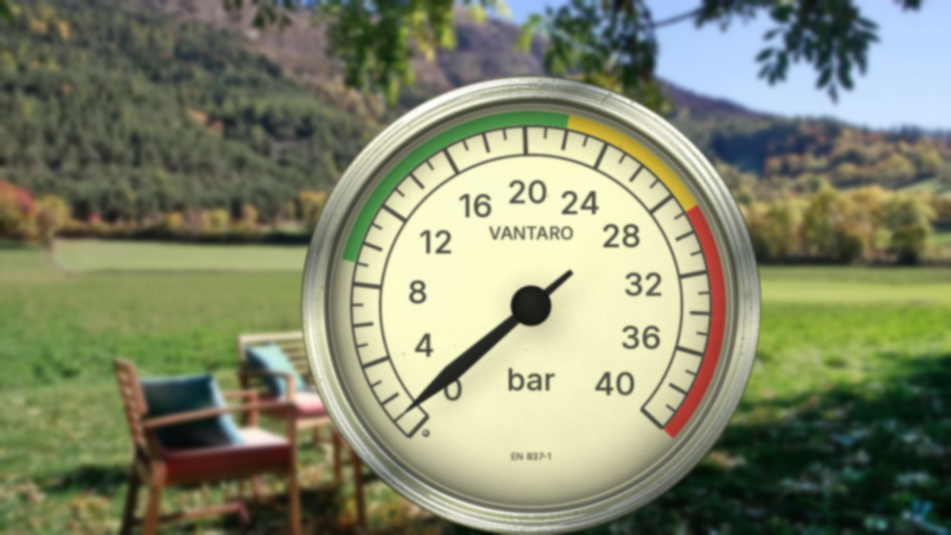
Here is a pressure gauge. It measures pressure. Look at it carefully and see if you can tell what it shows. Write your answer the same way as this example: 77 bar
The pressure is 1 bar
